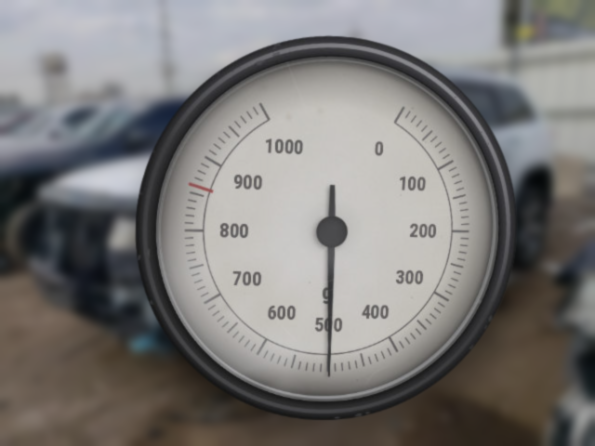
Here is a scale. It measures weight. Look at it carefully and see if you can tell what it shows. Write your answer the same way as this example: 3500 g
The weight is 500 g
